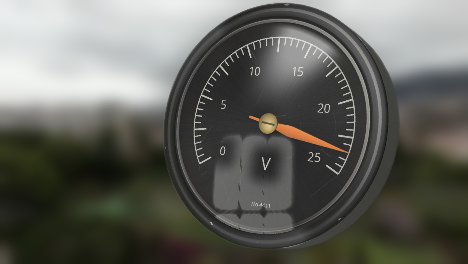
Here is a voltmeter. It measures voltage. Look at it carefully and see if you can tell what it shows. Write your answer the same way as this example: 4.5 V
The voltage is 23.5 V
